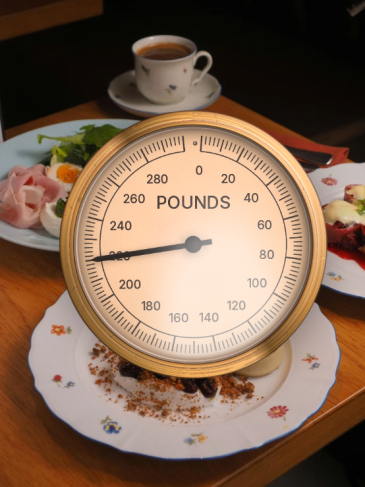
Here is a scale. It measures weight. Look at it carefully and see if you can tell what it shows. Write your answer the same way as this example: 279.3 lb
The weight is 220 lb
